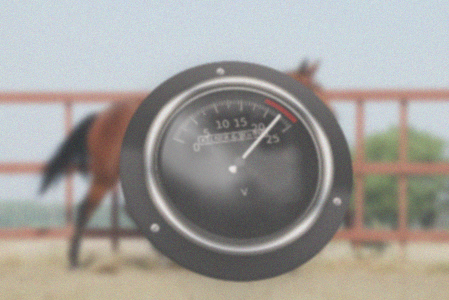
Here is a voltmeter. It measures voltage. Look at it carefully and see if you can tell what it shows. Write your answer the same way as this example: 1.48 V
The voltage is 22.5 V
